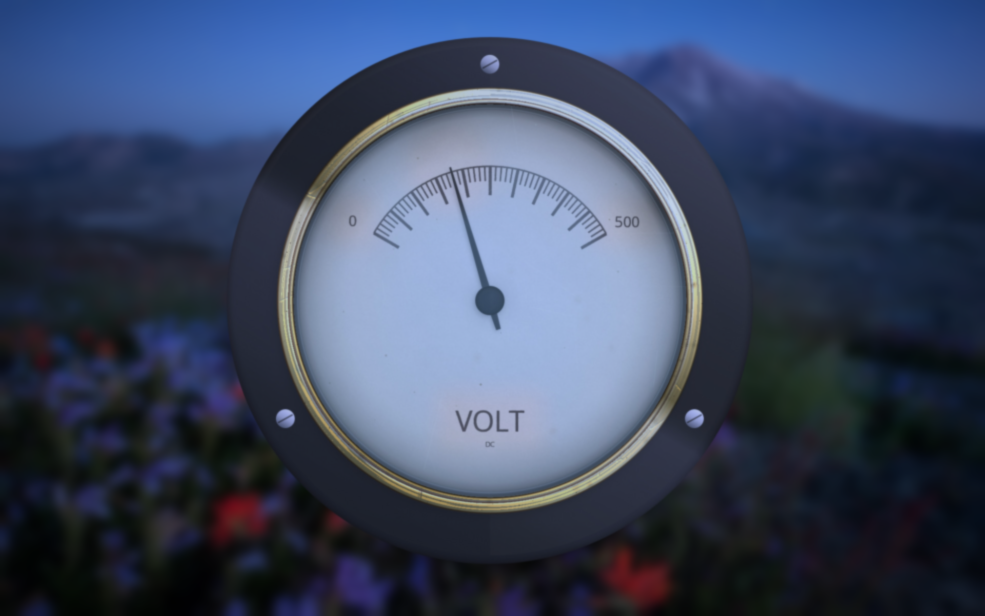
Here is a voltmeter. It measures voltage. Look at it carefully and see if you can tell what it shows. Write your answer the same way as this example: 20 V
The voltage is 180 V
